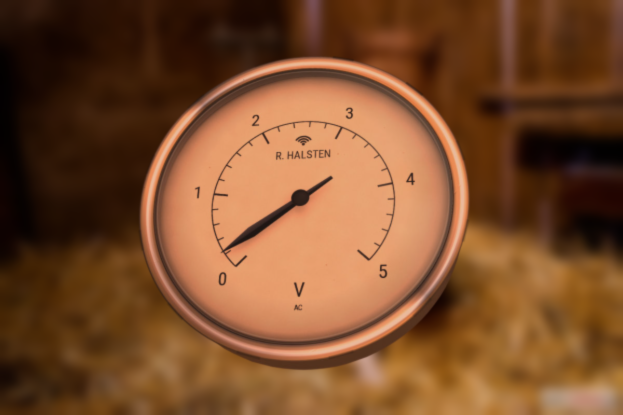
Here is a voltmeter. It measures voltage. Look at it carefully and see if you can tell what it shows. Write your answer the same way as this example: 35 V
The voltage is 0.2 V
